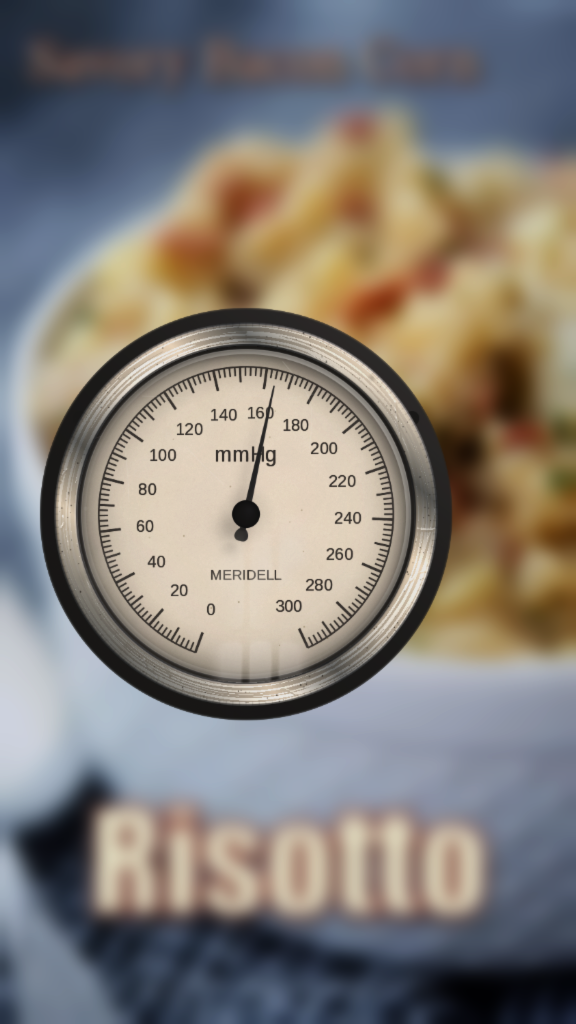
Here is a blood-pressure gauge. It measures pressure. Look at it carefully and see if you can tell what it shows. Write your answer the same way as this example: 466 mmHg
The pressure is 164 mmHg
